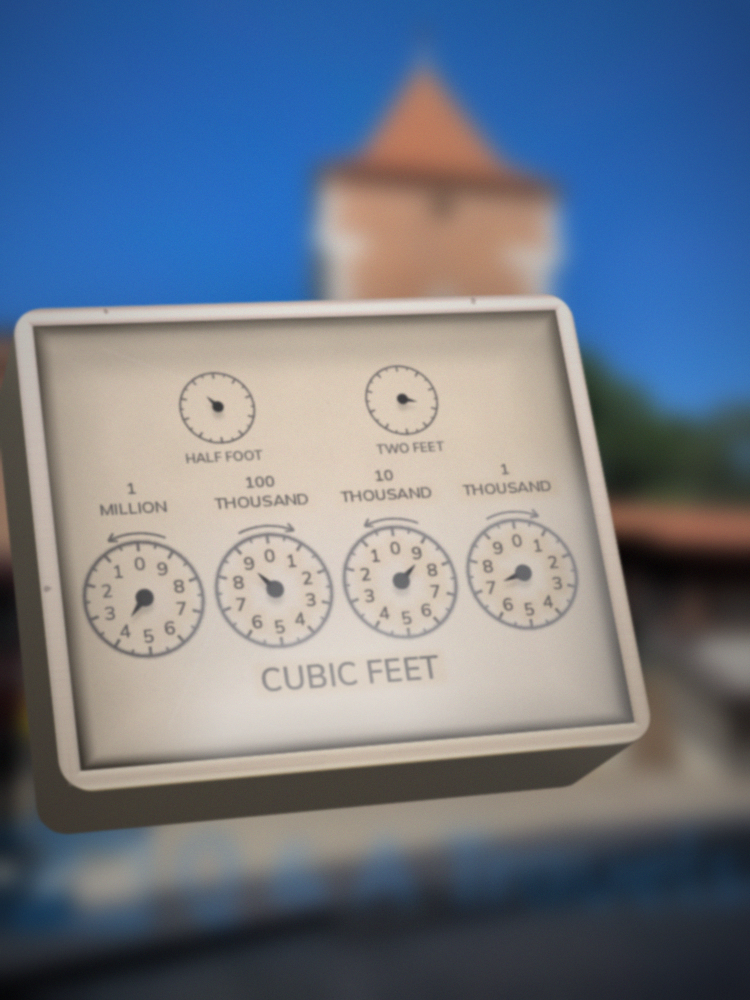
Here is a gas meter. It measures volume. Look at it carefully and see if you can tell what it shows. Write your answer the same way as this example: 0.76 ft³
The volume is 388700 ft³
